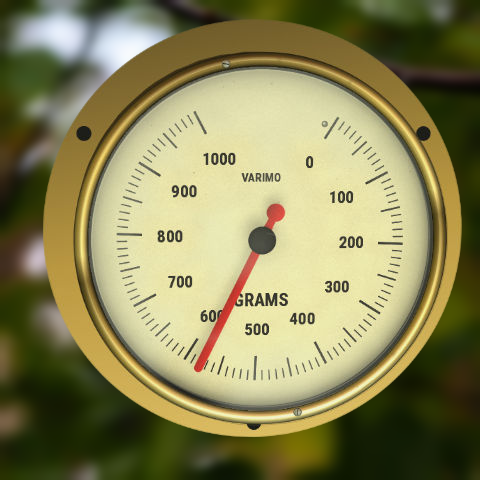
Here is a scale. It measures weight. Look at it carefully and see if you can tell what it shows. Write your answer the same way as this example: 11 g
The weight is 580 g
